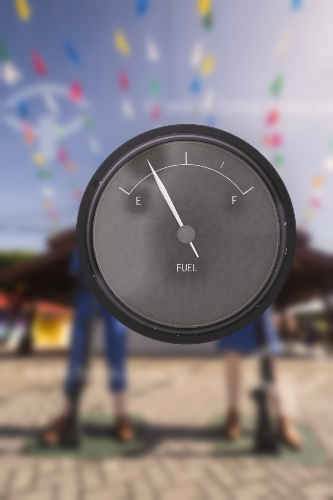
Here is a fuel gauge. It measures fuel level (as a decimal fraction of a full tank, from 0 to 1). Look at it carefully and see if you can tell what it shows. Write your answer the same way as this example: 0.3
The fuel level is 0.25
